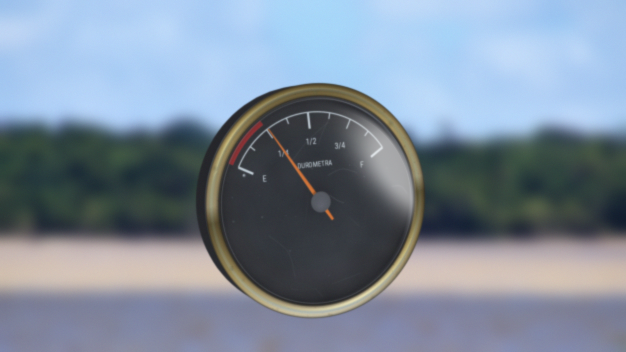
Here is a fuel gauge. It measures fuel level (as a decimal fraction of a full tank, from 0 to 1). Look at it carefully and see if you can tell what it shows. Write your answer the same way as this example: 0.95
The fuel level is 0.25
